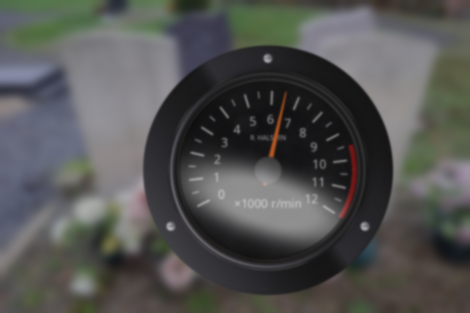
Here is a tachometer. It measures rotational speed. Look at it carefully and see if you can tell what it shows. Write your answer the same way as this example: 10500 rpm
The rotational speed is 6500 rpm
